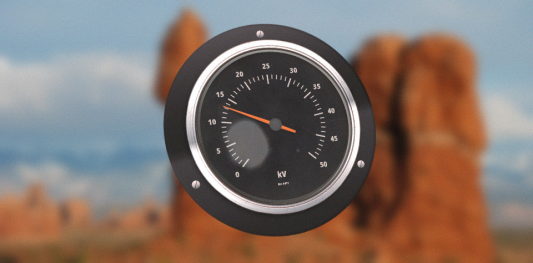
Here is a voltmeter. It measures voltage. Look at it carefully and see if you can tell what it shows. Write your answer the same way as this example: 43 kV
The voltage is 13 kV
